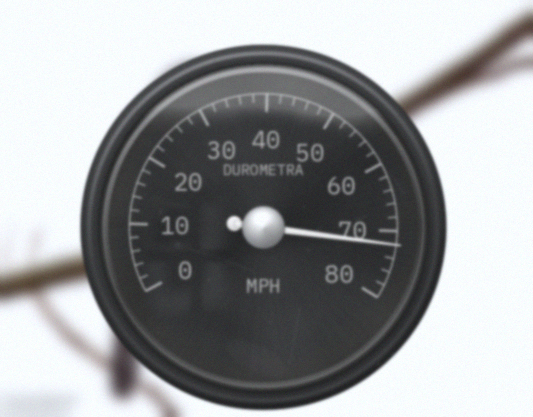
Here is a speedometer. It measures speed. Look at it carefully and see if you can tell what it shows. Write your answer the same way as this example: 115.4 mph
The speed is 72 mph
